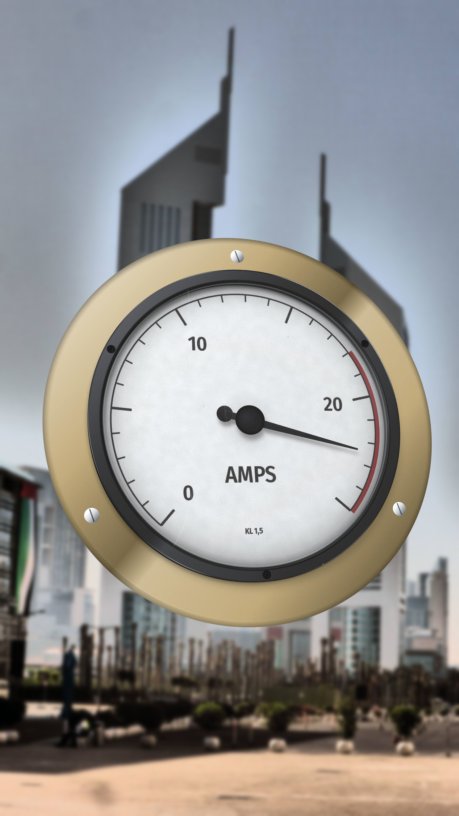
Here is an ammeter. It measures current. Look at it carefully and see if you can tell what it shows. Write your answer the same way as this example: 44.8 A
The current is 22.5 A
